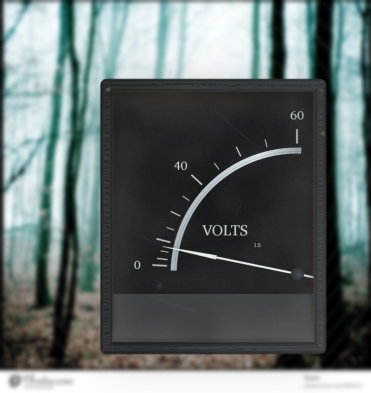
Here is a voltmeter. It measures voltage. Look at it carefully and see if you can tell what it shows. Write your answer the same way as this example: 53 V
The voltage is 17.5 V
